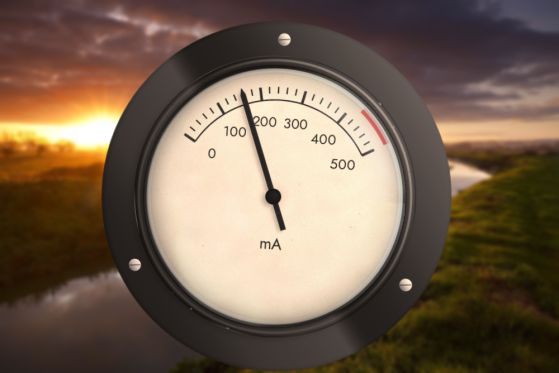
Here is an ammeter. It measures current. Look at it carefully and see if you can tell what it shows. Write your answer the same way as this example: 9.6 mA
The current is 160 mA
